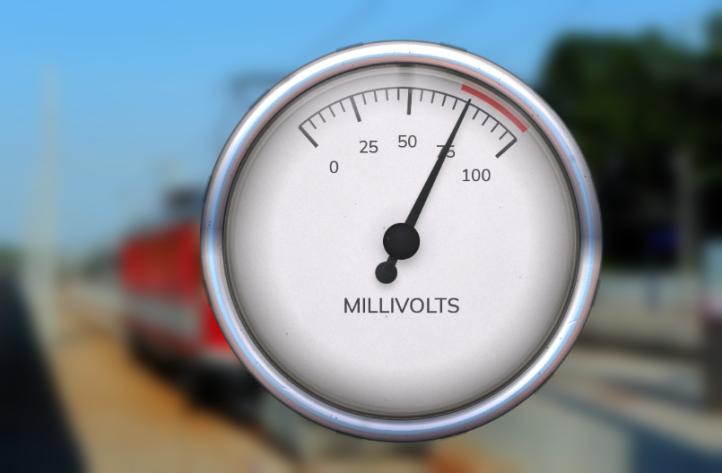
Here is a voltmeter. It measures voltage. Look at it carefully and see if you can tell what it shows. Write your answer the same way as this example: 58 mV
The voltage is 75 mV
